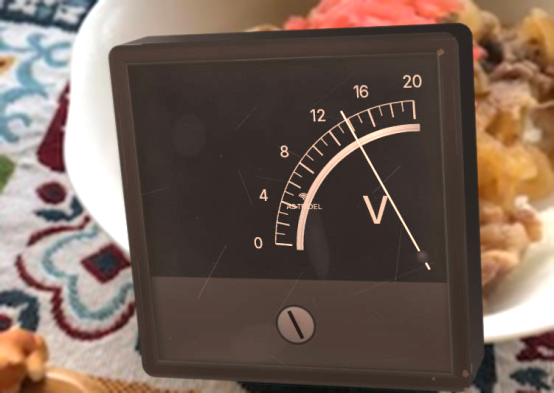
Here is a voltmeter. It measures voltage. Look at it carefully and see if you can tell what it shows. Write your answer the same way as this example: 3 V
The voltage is 14 V
